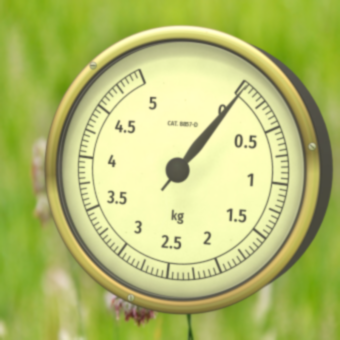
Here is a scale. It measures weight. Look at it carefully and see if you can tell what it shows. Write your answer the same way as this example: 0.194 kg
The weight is 0.05 kg
